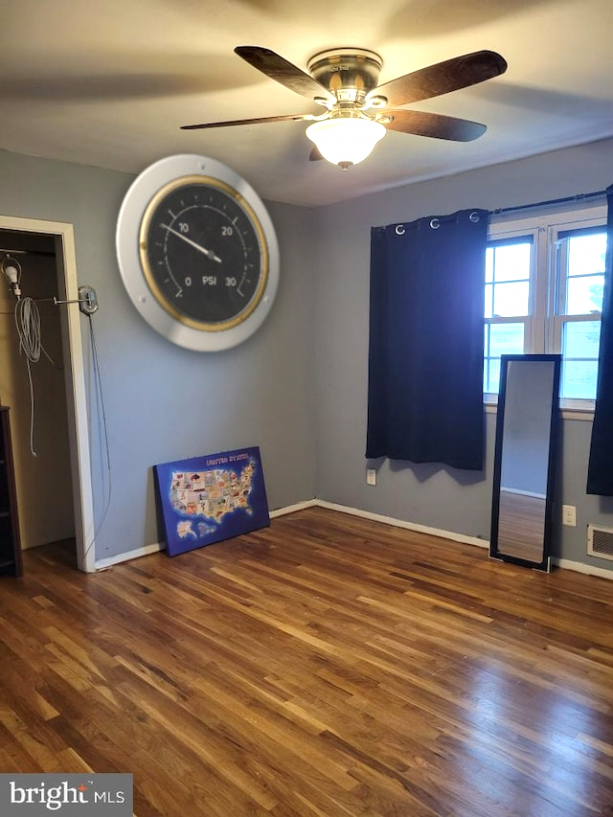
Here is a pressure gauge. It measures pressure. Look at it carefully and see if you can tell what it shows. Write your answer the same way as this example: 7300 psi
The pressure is 8 psi
